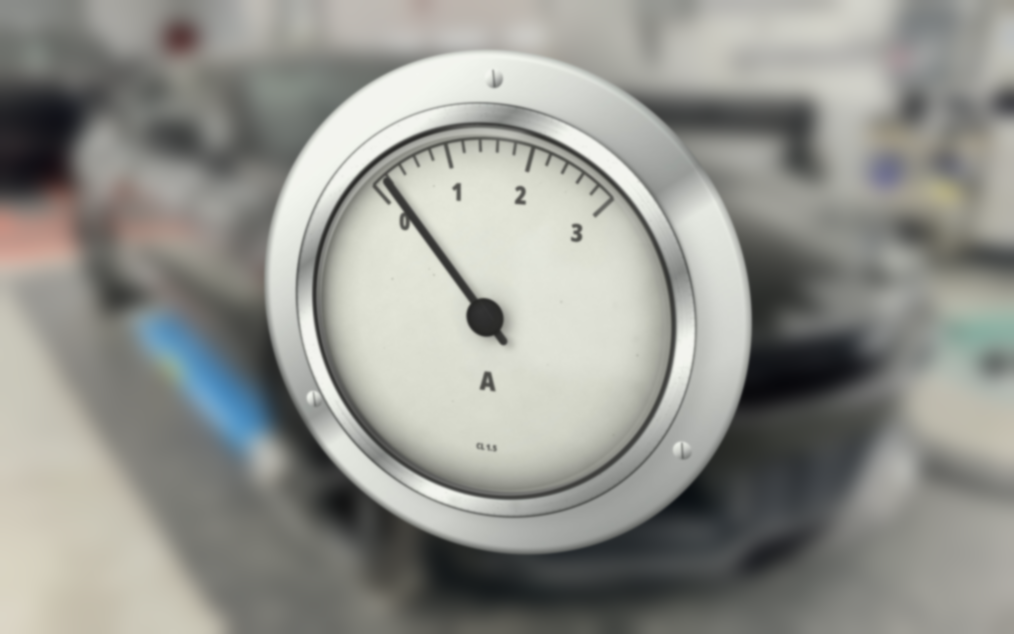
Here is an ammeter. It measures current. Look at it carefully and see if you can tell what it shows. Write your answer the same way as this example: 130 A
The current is 0.2 A
